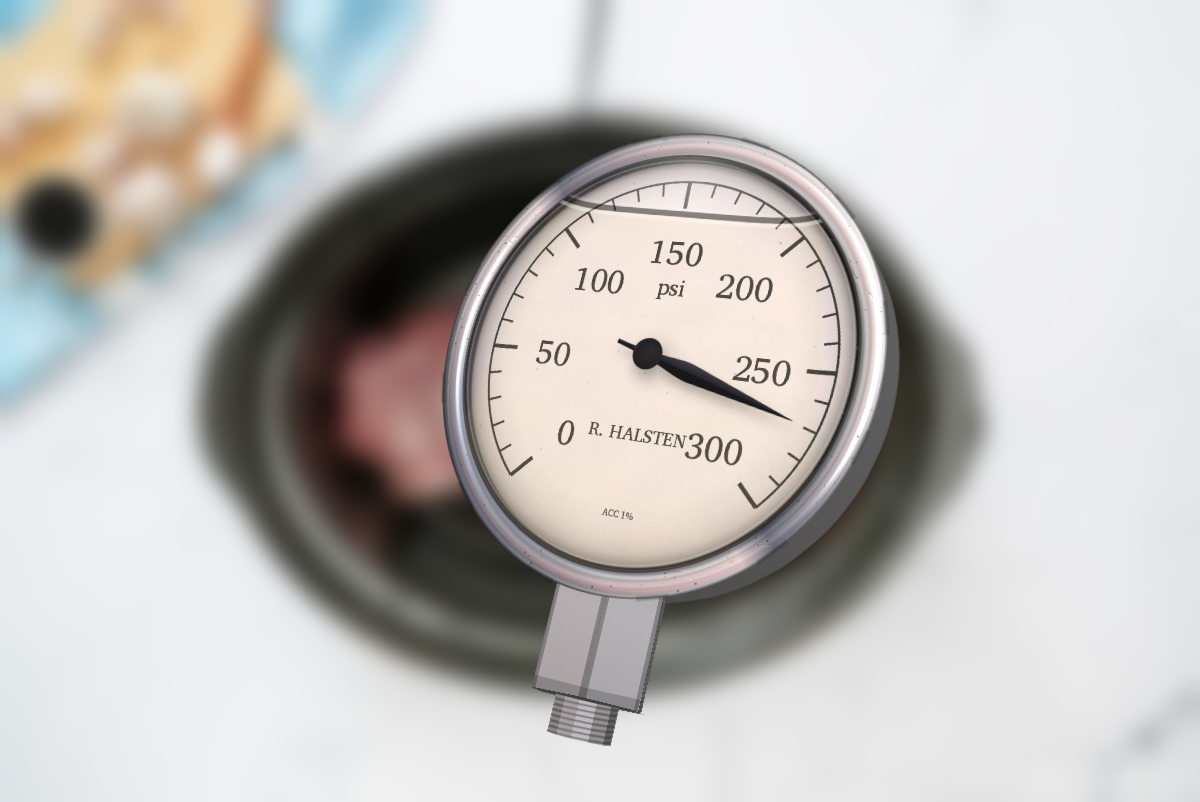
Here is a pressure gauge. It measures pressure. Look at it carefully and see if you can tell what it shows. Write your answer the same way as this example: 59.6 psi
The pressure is 270 psi
